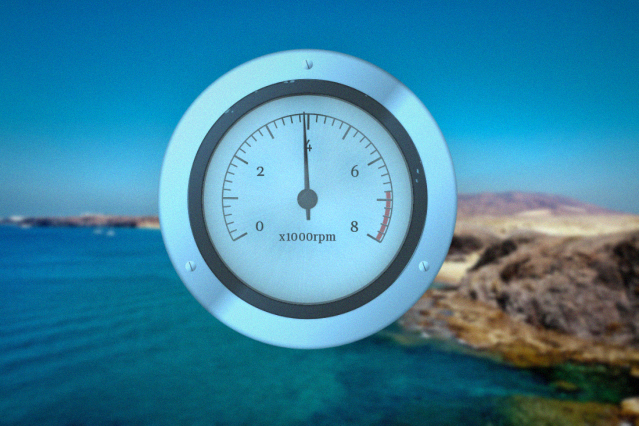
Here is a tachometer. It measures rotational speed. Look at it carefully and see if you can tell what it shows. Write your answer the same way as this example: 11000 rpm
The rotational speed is 3900 rpm
